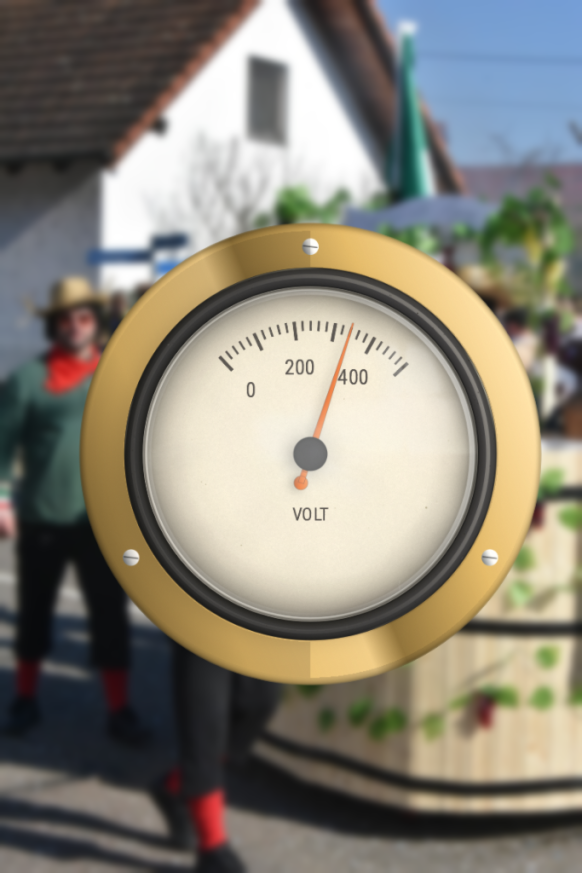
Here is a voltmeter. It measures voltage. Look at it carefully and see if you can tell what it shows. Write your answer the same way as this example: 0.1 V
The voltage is 340 V
